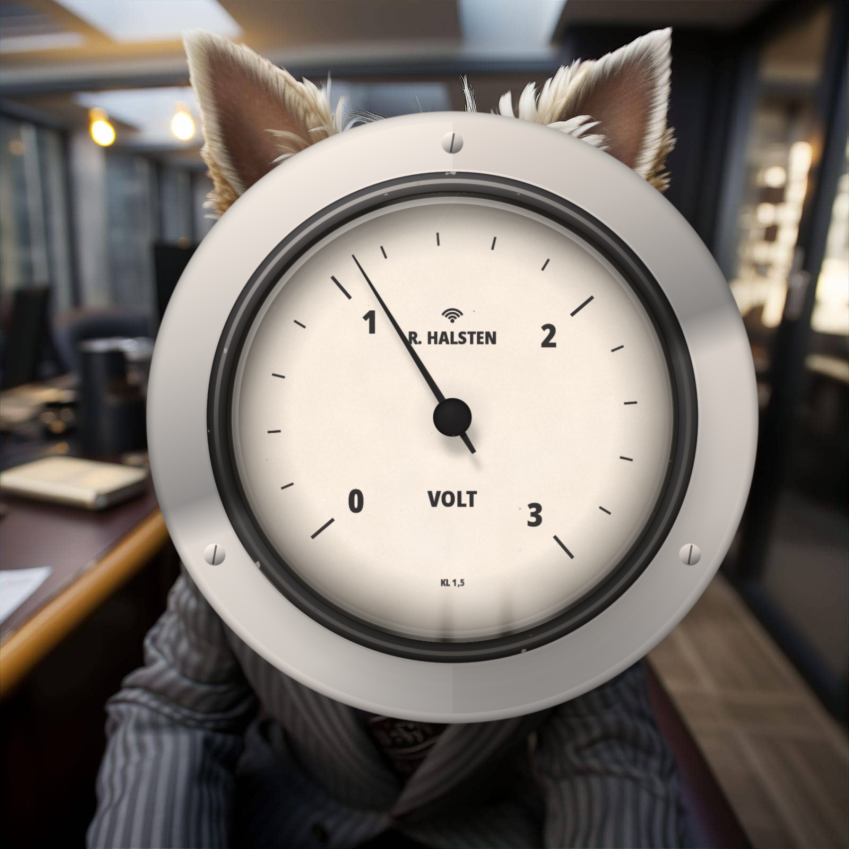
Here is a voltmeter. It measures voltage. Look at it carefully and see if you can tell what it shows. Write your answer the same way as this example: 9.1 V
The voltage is 1.1 V
